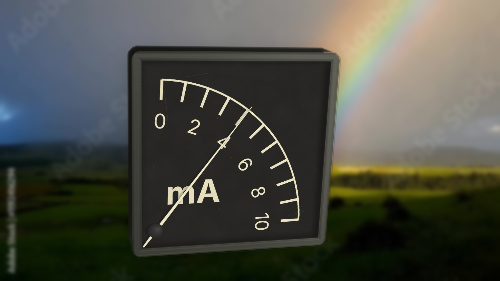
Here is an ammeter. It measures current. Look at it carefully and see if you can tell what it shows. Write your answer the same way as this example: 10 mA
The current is 4 mA
